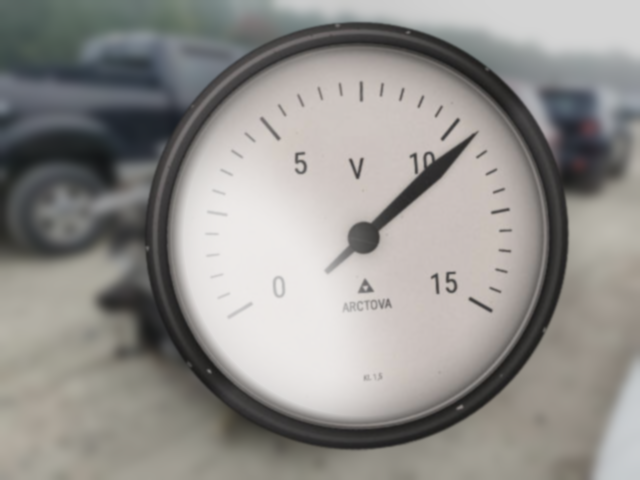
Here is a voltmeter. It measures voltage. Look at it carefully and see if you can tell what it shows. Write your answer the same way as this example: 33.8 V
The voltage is 10.5 V
